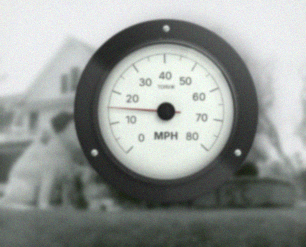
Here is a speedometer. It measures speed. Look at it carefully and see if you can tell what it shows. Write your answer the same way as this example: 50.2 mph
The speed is 15 mph
